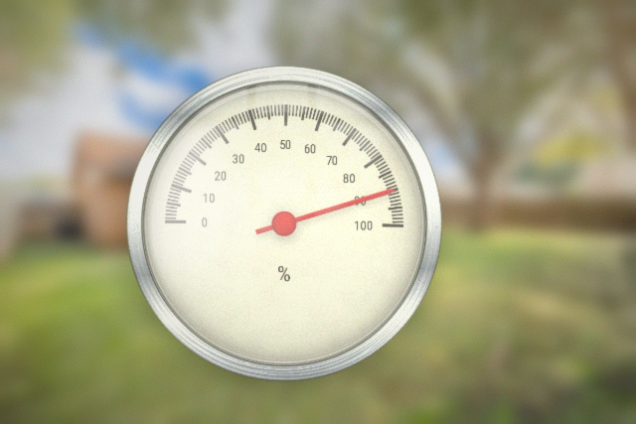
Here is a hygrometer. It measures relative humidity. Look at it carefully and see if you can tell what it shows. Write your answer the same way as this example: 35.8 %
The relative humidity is 90 %
